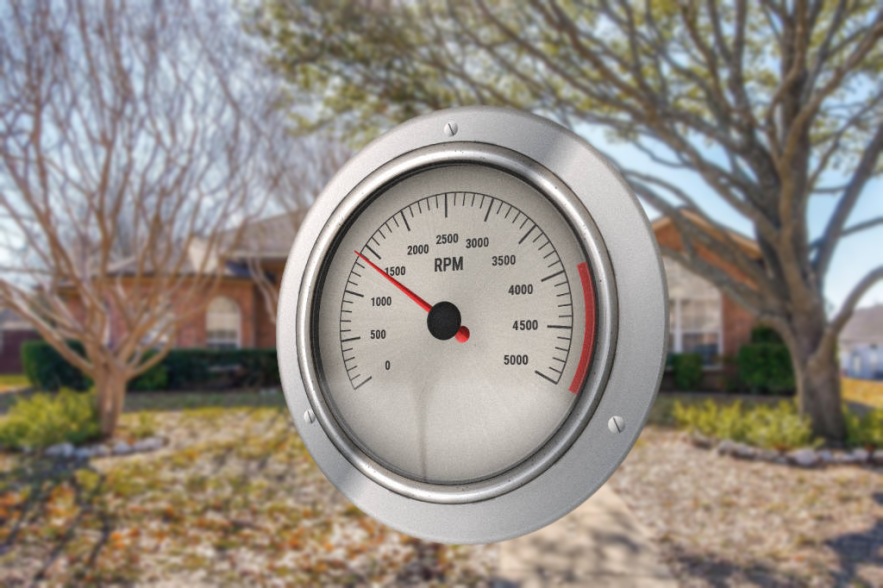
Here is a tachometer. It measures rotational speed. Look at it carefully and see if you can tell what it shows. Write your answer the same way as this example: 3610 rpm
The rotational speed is 1400 rpm
